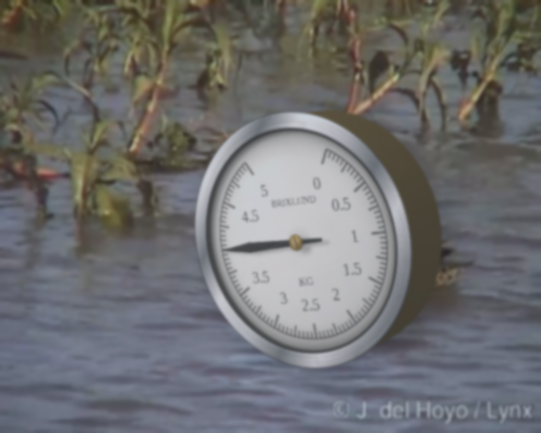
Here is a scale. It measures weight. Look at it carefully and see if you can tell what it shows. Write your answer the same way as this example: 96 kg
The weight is 4 kg
